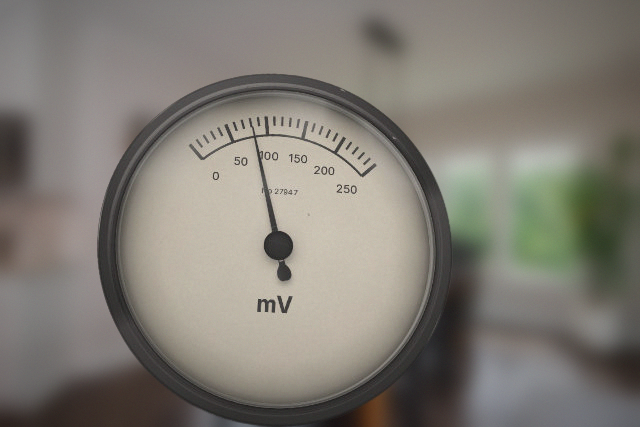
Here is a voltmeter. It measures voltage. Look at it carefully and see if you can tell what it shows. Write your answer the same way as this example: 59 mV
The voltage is 80 mV
